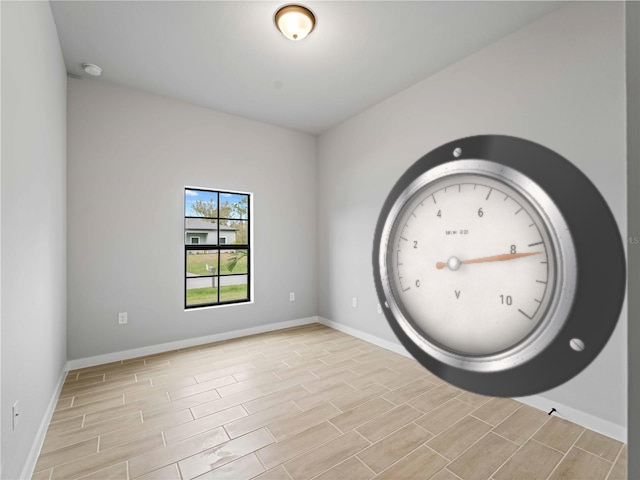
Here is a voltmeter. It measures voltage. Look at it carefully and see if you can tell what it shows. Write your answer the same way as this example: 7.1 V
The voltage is 8.25 V
